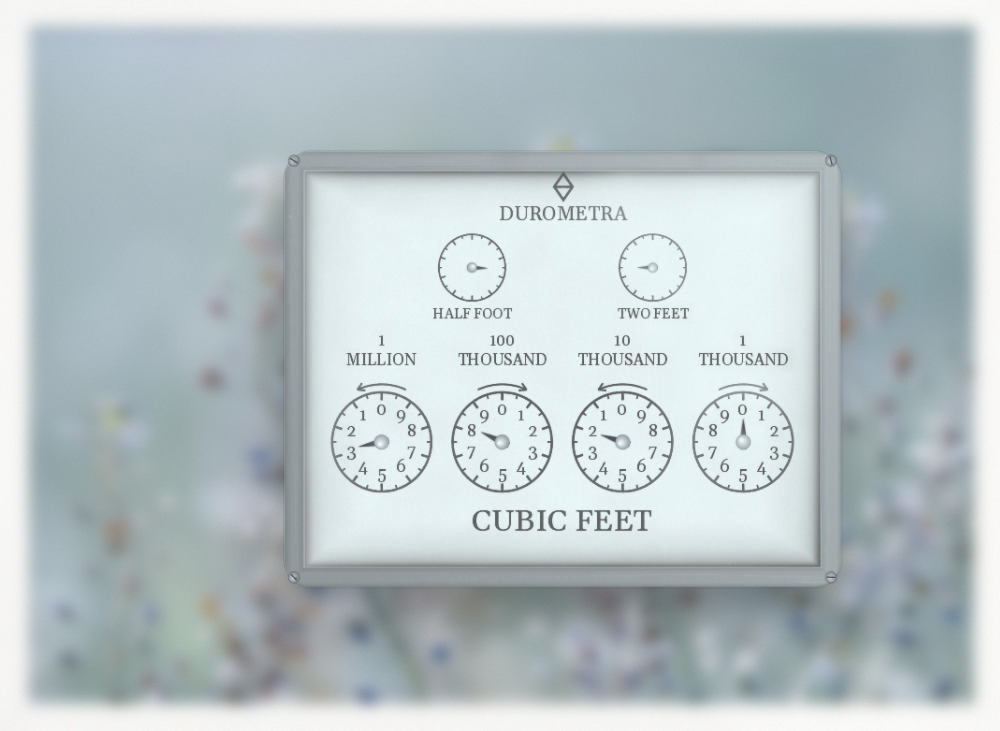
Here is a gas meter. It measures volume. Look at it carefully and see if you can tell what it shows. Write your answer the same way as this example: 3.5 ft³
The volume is 282000 ft³
